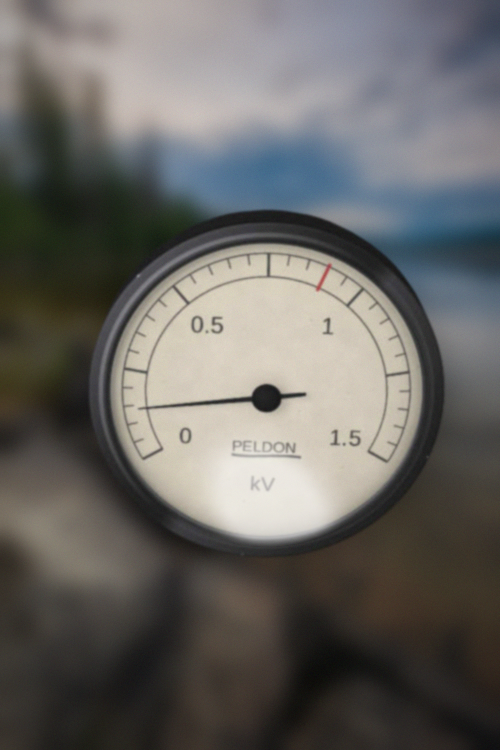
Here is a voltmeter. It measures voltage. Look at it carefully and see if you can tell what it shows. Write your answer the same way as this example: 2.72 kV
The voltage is 0.15 kV
